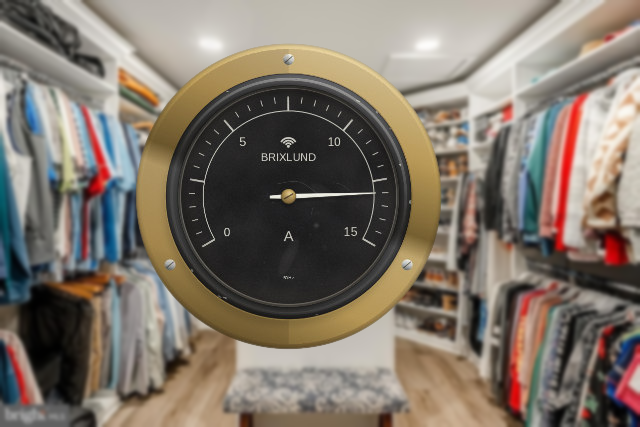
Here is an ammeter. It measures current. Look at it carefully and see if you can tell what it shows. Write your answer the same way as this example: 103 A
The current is 13 A
